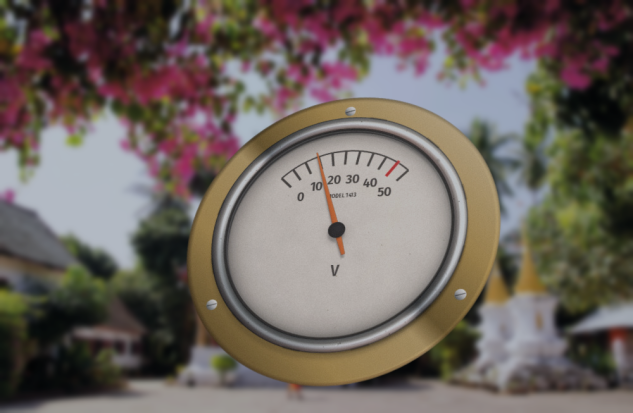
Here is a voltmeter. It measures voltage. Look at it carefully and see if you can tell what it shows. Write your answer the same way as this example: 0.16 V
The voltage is 15 V
